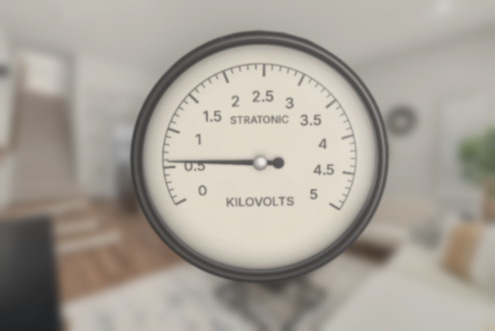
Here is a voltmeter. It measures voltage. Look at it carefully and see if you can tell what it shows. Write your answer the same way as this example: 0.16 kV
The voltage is 0.6 kV
